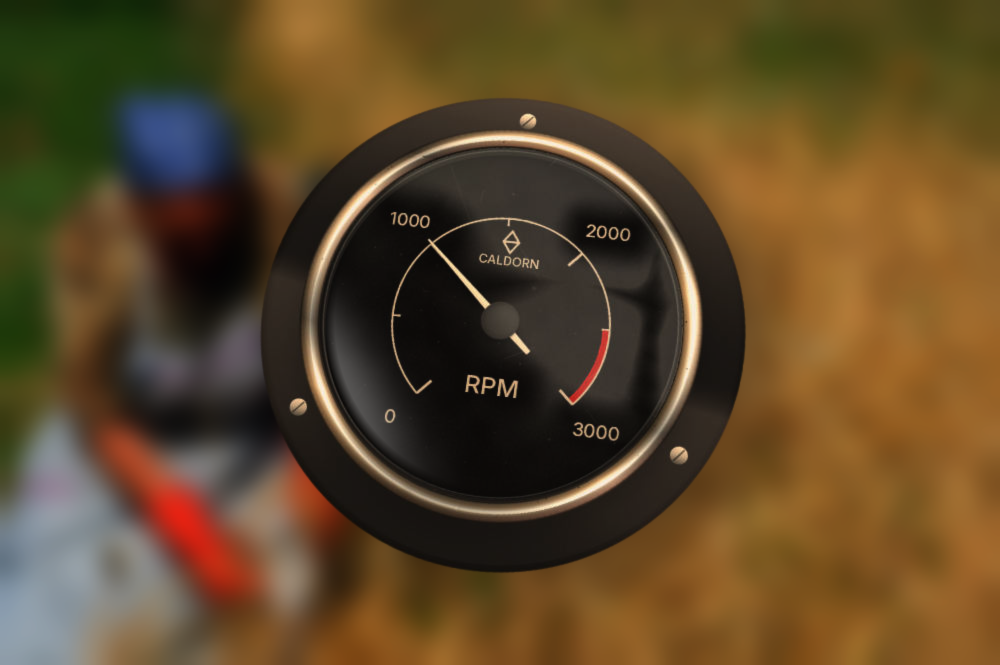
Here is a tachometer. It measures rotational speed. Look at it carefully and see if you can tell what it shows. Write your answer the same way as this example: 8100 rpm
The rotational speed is 1000 rpm
